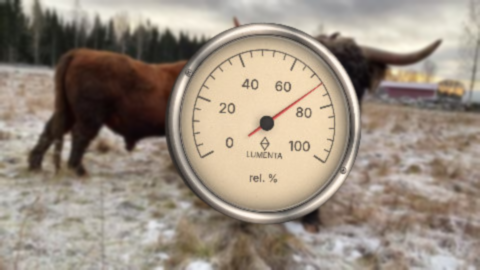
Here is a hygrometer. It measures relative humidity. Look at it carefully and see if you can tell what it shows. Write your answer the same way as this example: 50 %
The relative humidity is 72 %
